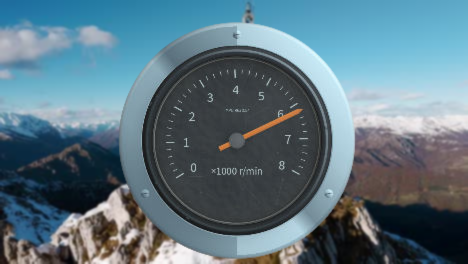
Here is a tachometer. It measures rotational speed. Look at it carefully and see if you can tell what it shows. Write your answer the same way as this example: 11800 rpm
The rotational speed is 6200 rpm
